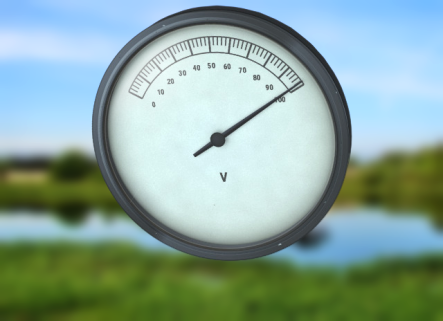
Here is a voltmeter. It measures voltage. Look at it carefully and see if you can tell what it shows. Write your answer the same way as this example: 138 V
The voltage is 98 V
